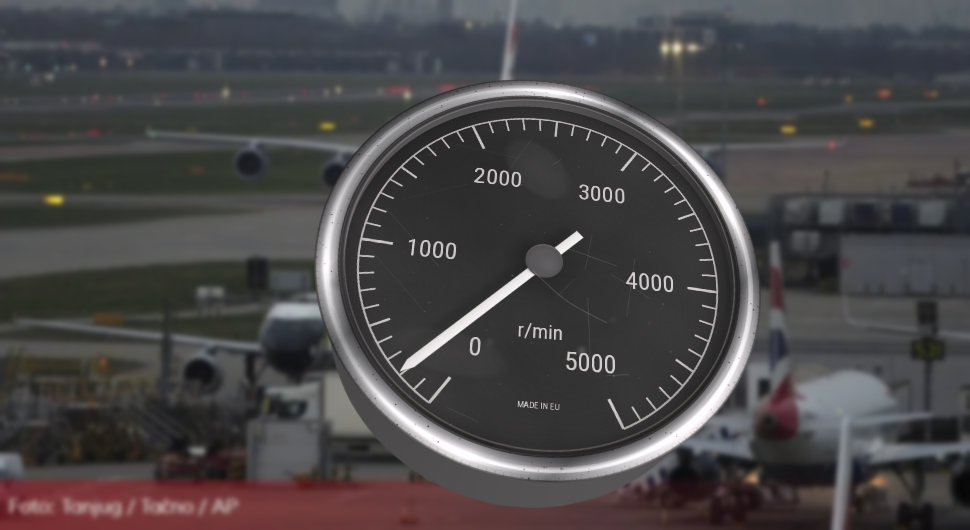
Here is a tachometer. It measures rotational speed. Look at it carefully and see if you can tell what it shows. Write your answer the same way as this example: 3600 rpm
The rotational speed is 200 rpm
